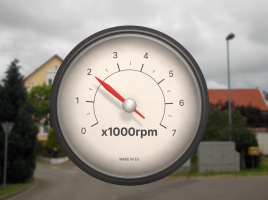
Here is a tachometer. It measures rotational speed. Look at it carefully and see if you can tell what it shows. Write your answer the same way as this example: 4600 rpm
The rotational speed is 2000 rpm
